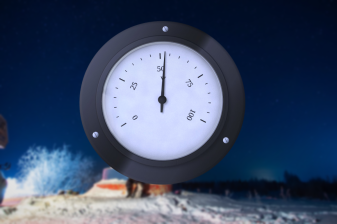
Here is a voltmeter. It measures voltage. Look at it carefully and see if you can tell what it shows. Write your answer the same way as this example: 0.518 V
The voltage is 52.5 V
